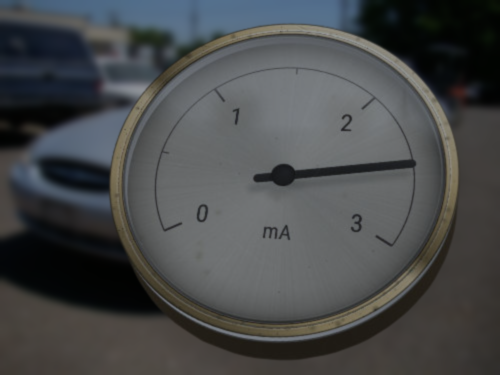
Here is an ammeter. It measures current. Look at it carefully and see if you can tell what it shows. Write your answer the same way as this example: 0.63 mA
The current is 2.5 mA
